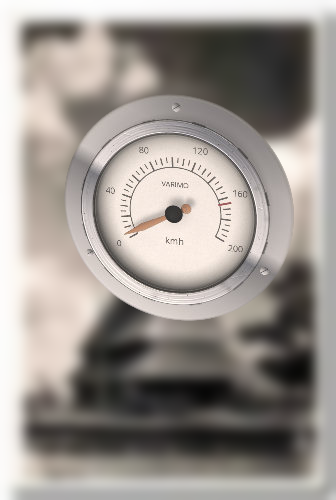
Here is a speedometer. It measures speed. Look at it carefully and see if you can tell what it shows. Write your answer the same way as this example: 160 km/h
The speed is 5 km/h
